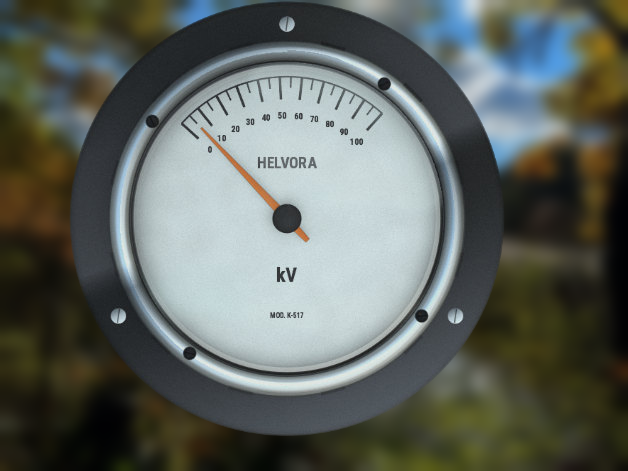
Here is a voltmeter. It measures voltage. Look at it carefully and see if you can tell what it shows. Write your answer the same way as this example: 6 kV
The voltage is 5 kV
